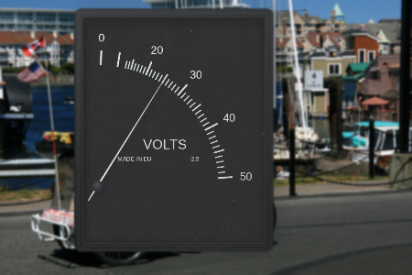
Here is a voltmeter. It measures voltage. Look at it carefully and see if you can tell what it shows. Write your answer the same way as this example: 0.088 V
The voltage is 25 V
